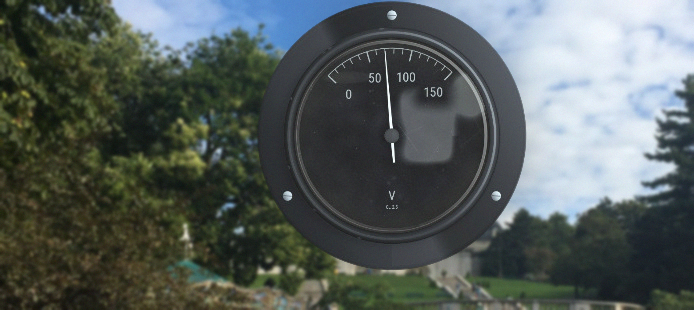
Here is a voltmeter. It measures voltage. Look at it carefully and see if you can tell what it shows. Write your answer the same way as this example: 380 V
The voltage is 70 V
